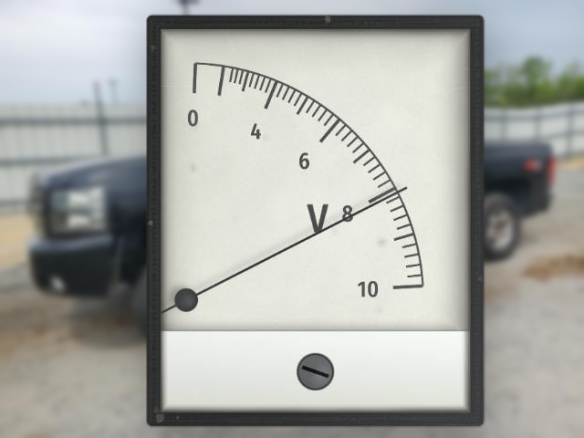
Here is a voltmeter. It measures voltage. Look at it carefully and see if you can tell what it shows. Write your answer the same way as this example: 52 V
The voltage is 8.1 V
